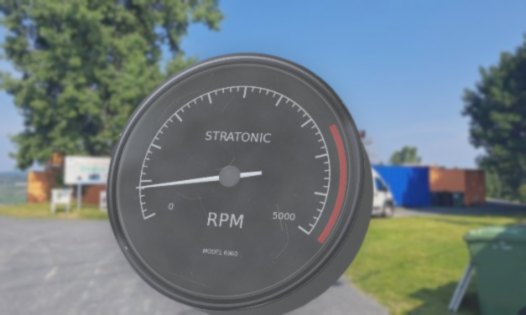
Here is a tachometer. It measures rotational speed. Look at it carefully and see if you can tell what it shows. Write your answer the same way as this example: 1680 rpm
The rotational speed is 400 rpm
